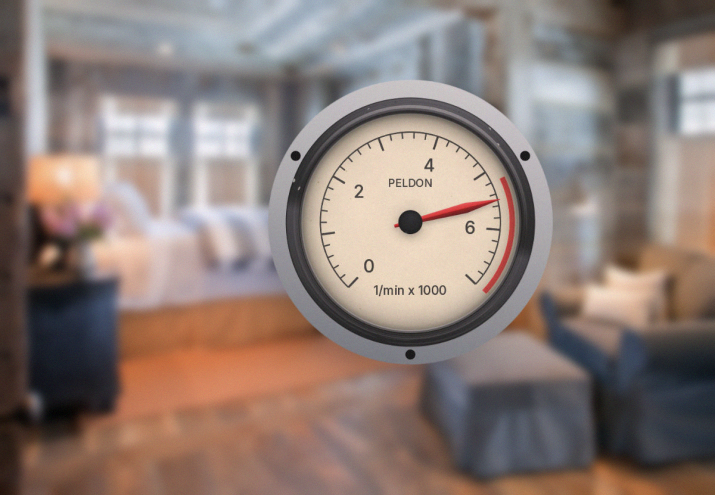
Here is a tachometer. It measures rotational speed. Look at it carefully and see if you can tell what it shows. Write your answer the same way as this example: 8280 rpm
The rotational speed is 5500 rpm
